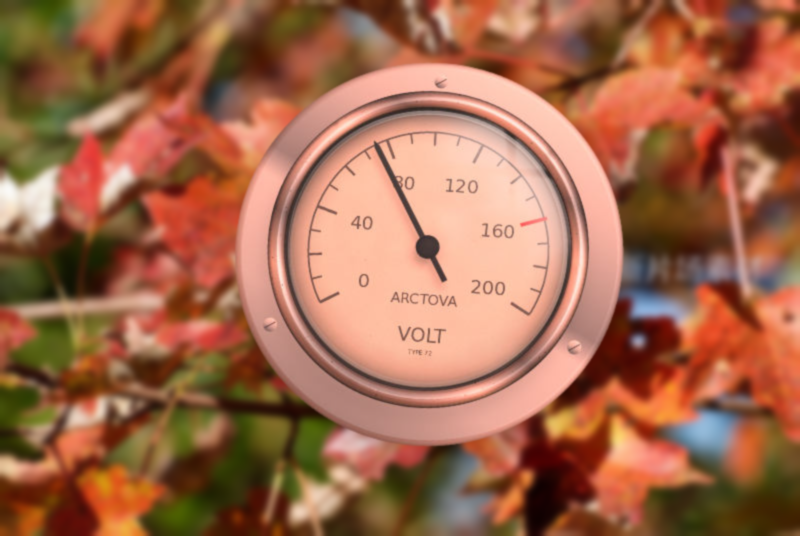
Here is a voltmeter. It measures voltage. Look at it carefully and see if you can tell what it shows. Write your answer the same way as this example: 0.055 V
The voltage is 75 V
